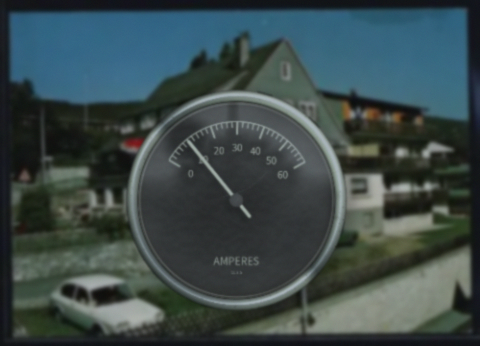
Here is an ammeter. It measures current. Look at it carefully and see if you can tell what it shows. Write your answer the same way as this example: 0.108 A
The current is 10 A
